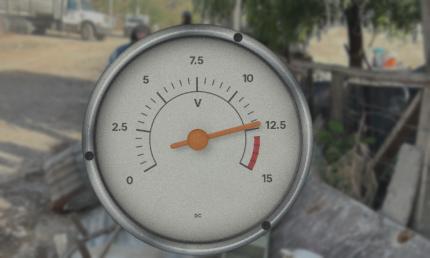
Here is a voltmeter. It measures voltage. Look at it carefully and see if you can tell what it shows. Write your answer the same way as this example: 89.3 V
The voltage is 12.25 V
